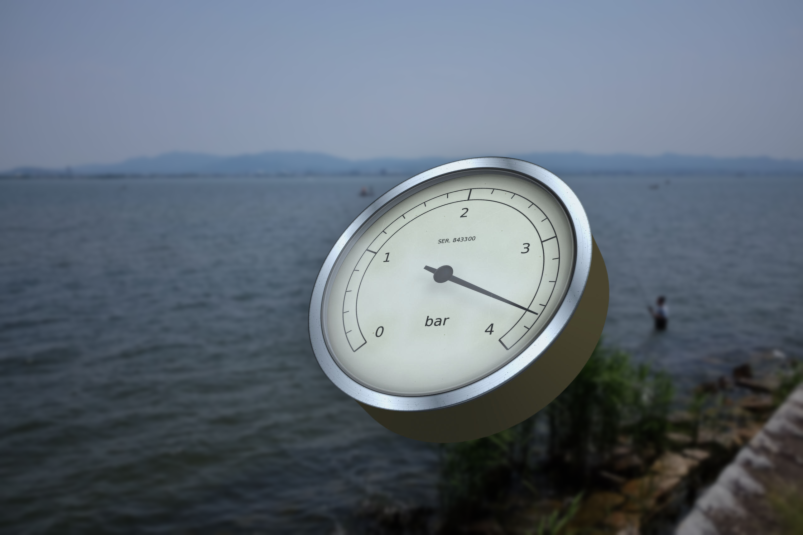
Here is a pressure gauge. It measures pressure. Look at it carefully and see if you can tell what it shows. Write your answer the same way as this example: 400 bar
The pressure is 3.7 bar
